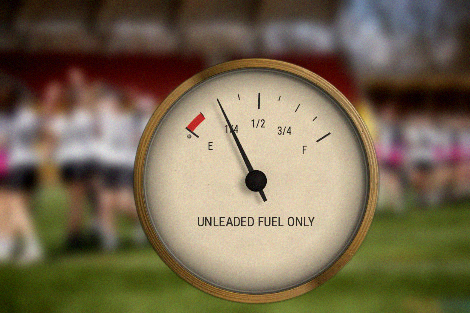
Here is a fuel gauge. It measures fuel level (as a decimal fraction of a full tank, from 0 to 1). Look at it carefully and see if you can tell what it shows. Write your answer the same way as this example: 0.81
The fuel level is 0.25
